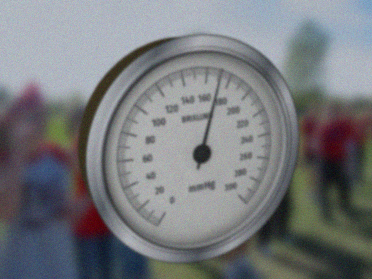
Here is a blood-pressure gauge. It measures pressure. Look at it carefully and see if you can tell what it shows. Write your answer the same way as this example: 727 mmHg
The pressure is 170 mmHg
